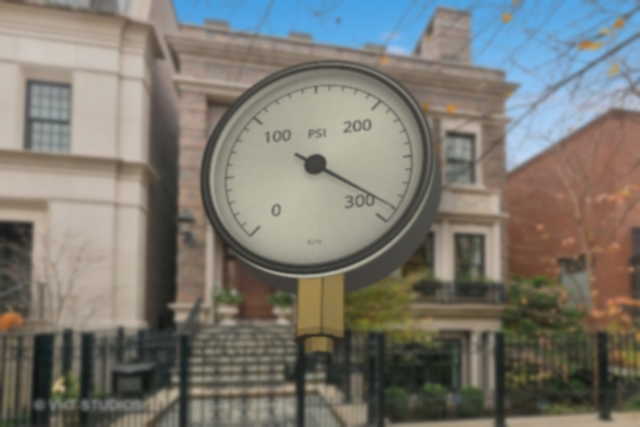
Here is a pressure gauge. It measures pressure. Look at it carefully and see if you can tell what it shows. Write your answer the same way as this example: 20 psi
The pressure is 290 psi
